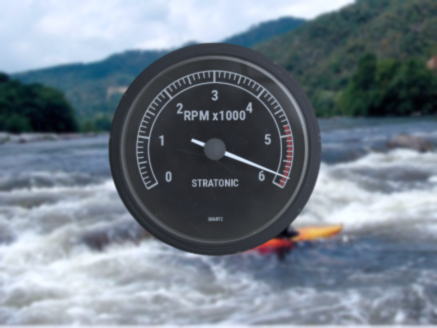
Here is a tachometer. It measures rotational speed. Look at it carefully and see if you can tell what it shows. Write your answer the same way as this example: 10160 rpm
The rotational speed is 5800 rpm
